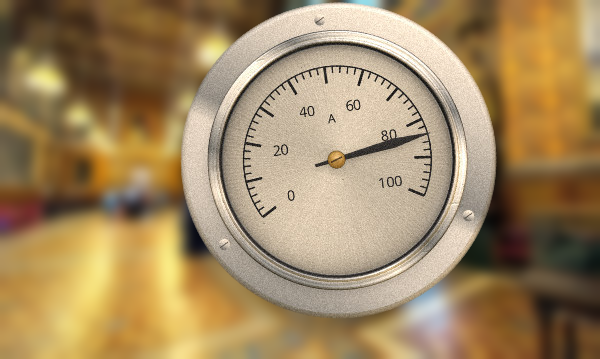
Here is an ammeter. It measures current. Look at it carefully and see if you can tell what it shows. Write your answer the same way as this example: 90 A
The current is 84 A
